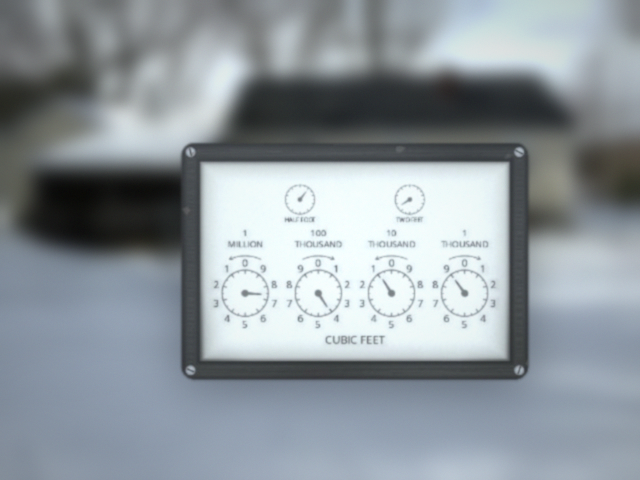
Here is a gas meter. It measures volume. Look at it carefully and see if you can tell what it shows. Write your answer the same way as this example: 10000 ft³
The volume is 740900 ft³
